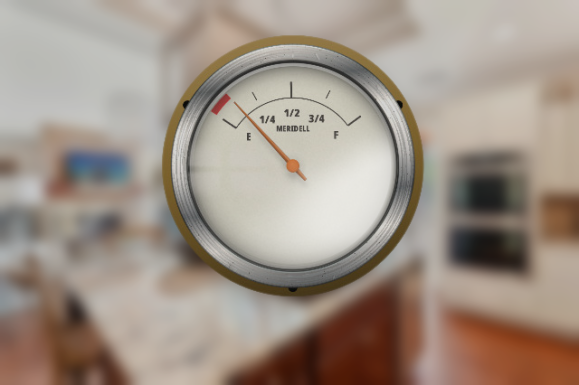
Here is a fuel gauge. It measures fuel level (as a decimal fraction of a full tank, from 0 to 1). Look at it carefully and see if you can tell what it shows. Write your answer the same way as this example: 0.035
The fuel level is 0.125
